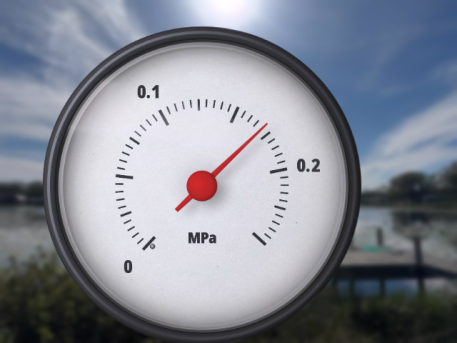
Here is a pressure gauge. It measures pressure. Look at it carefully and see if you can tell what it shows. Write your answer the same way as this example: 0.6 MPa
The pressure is 0.17 MPa
